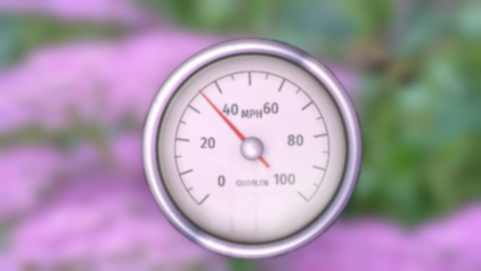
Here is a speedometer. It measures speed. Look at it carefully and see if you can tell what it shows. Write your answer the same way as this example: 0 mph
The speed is 35 mph
